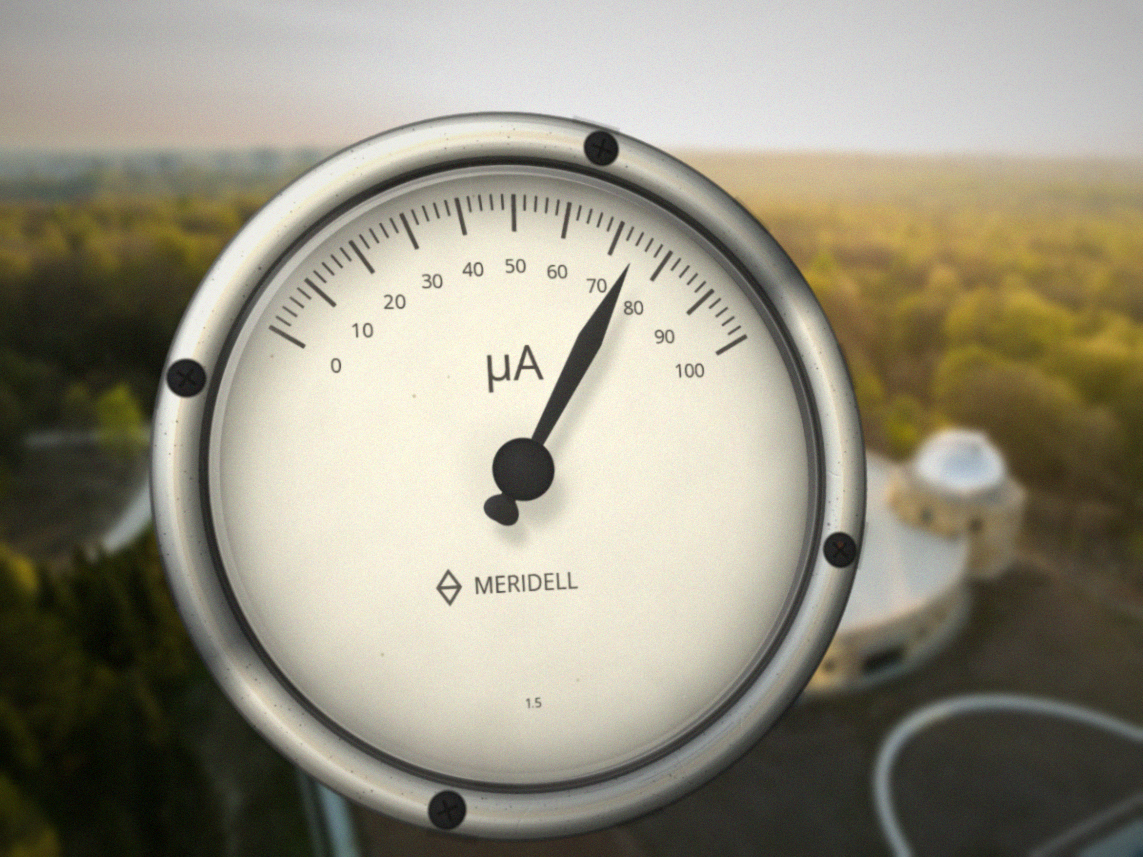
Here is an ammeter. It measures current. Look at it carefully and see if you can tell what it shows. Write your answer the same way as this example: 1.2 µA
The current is 74 µA
